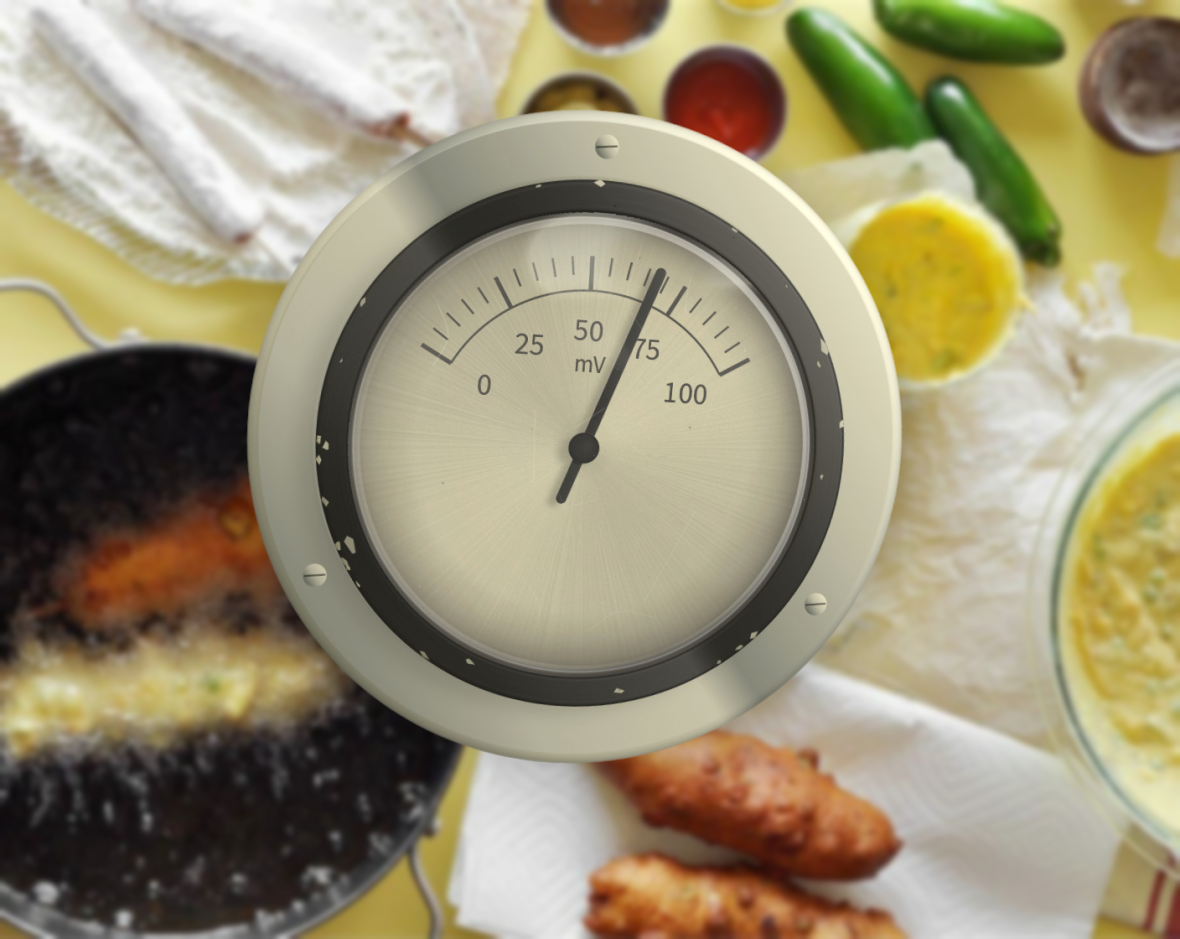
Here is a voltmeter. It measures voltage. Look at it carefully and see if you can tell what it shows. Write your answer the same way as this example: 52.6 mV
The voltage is 67.5 mV
